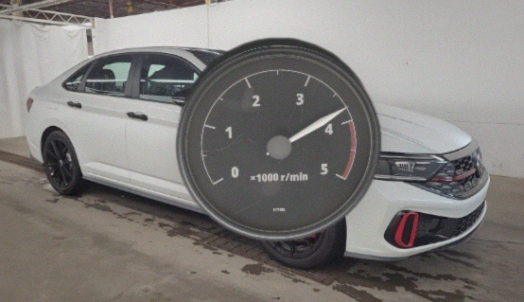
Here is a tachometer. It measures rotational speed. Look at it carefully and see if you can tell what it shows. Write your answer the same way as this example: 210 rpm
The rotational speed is 3750 rpm
